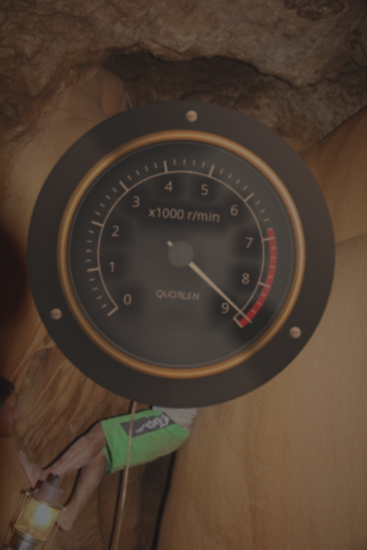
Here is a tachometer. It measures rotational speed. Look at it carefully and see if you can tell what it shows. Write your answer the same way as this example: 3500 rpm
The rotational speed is 8800 rpm
